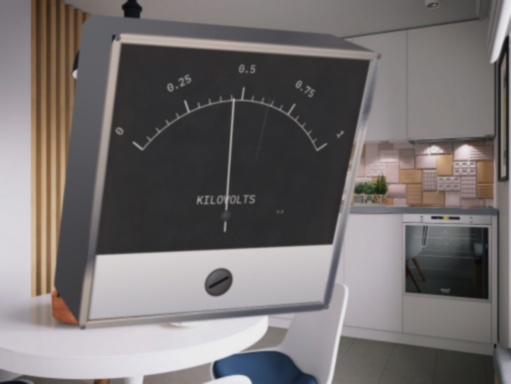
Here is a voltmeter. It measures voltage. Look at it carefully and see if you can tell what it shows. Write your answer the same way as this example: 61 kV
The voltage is 0.45 kV
